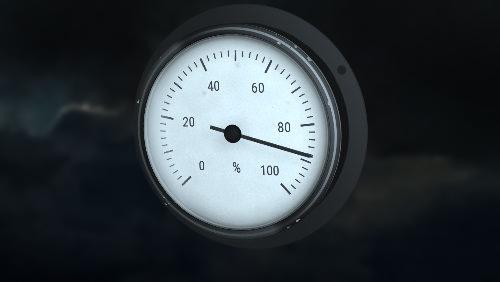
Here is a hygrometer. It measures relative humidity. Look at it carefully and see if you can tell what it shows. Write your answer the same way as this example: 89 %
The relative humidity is 88 %
